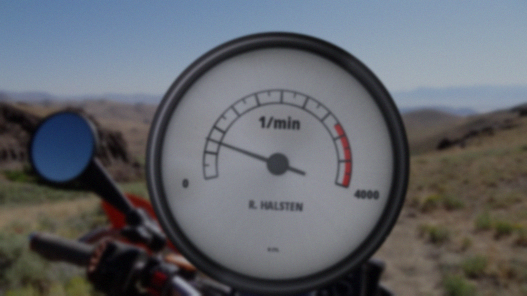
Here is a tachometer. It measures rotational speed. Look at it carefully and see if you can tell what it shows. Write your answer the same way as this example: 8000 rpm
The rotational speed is 600 rpm
